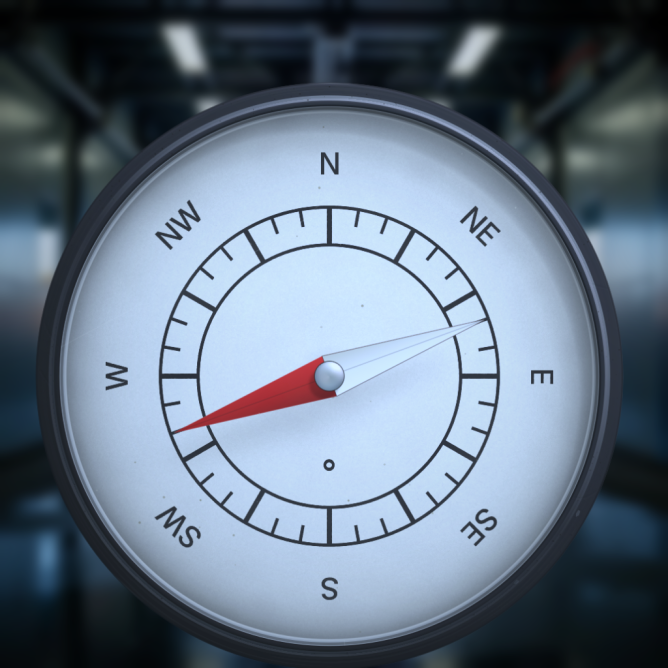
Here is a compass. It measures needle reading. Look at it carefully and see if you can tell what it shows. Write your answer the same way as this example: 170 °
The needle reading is 250 °
